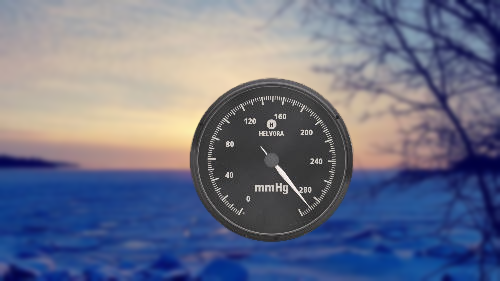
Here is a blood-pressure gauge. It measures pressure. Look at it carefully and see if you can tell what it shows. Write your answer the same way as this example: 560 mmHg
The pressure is 290 mmHg
